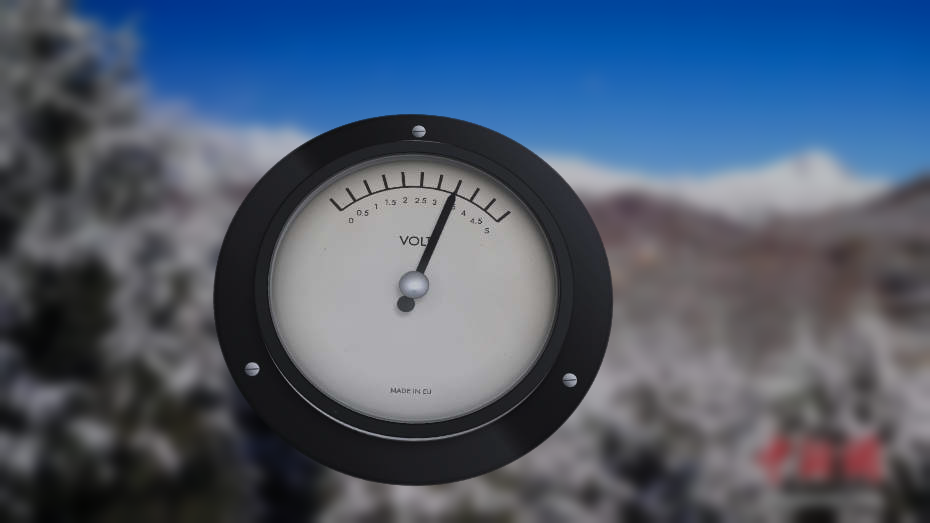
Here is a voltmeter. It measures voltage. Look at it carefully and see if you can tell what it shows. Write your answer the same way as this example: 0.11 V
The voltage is 3.5 V
